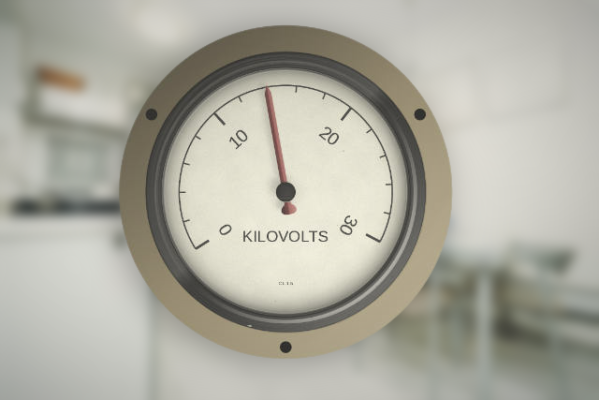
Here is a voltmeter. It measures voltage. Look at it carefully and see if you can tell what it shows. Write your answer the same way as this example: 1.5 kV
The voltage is 14 kV
